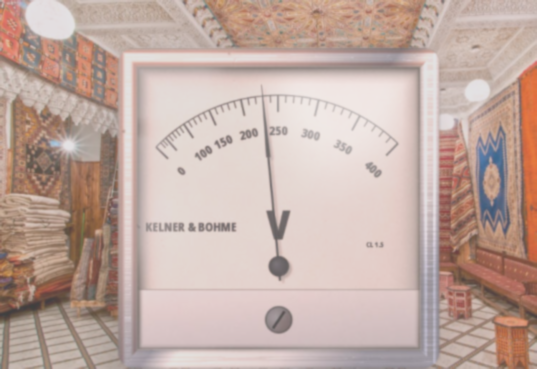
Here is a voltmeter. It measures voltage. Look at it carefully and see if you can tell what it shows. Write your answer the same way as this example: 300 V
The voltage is 230 V
